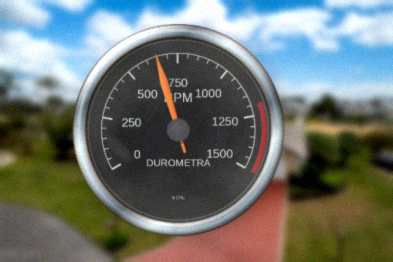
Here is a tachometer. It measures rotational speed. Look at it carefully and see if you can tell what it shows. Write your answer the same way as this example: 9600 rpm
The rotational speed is 650 rpm
